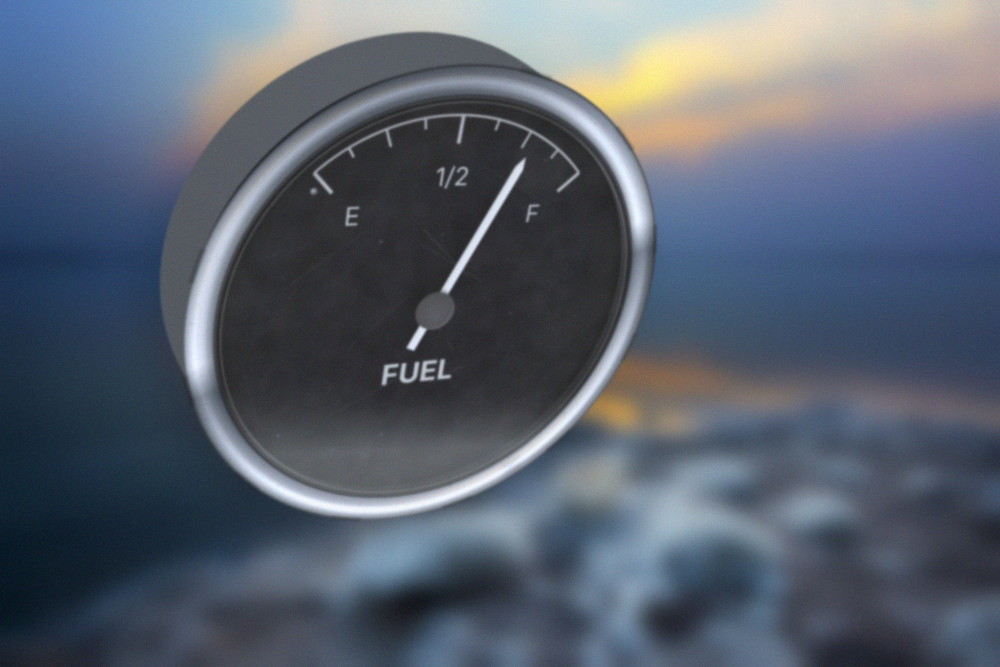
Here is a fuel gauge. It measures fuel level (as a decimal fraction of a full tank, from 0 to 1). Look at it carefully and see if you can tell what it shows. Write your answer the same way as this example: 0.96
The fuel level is 0.75
